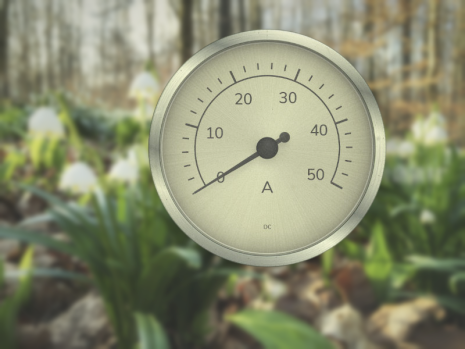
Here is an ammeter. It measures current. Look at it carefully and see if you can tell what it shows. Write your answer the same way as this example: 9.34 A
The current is 0 A
